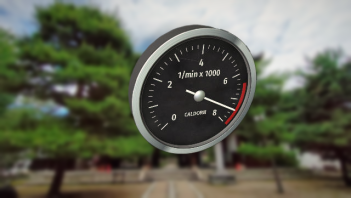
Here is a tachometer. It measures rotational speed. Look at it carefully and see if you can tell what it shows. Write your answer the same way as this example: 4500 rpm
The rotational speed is 7400 rpm
